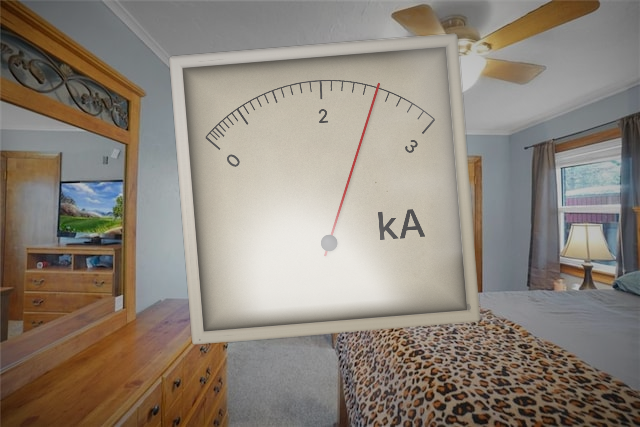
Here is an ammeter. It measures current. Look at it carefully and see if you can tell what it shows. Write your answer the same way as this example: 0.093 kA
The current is 2.5 kA
